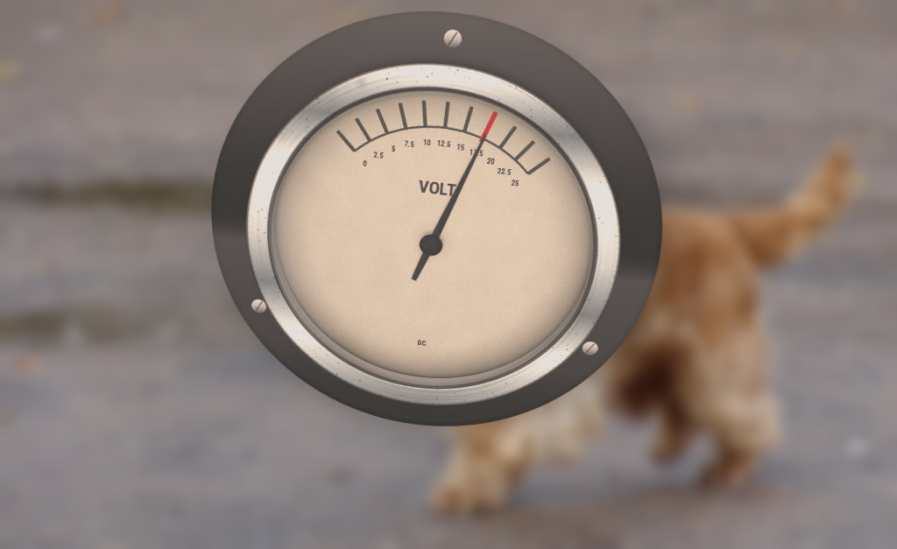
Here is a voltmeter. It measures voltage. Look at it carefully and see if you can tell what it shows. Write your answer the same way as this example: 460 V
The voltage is 17.5 V
